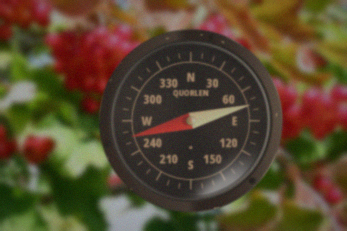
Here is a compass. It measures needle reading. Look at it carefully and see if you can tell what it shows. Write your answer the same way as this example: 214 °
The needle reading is 255 °
